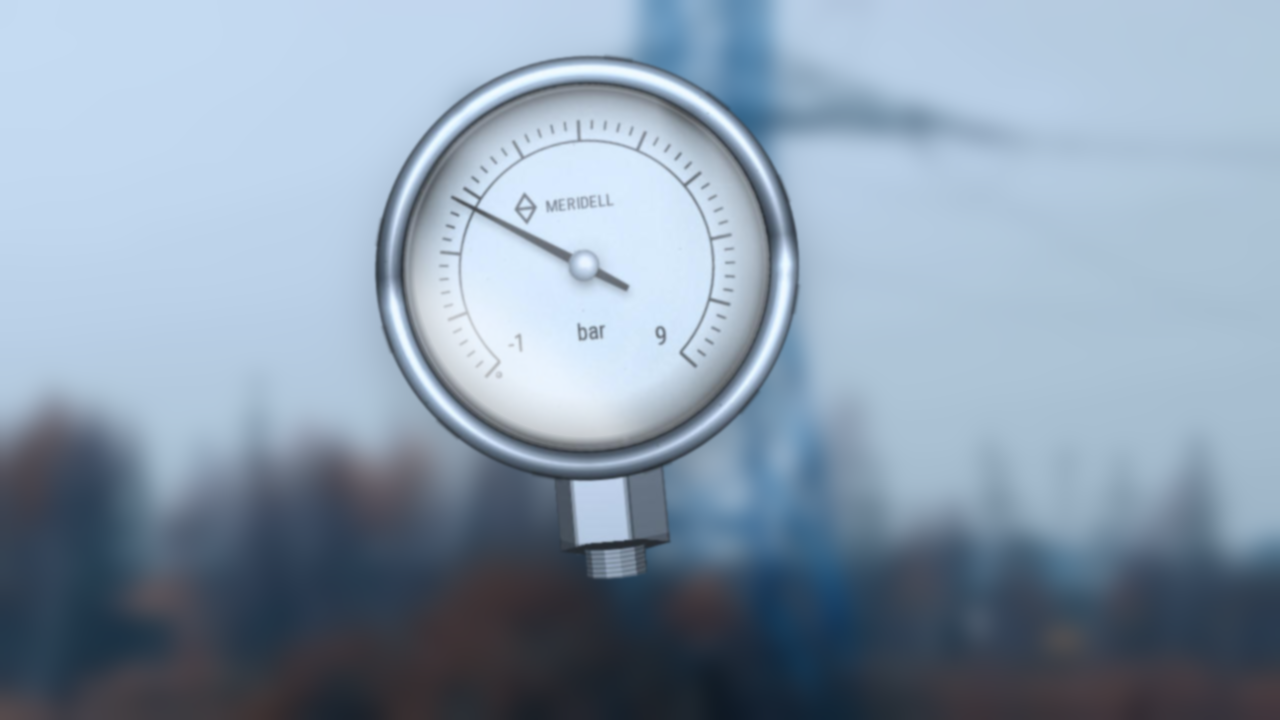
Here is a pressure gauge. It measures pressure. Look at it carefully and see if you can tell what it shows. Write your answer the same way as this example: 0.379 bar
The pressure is 1.8 bar
